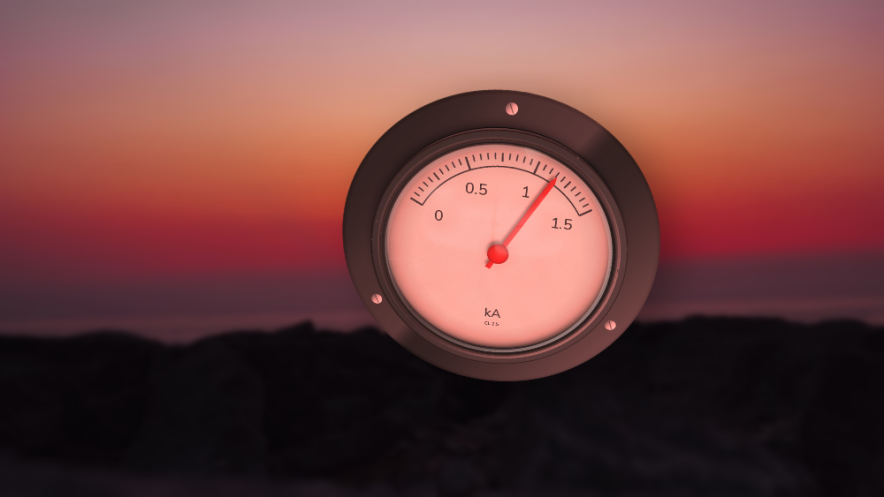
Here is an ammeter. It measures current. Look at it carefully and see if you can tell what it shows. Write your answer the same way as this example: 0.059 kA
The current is 1.15 kA
